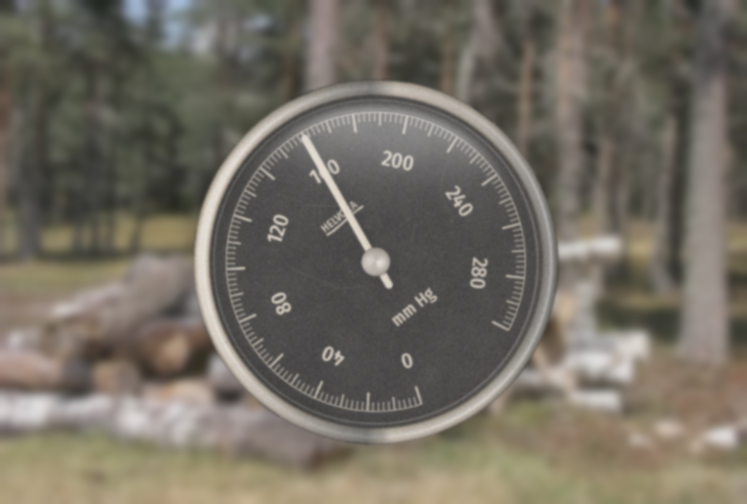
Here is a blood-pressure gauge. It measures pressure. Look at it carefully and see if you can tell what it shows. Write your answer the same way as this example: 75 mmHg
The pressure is 160 mmHg
